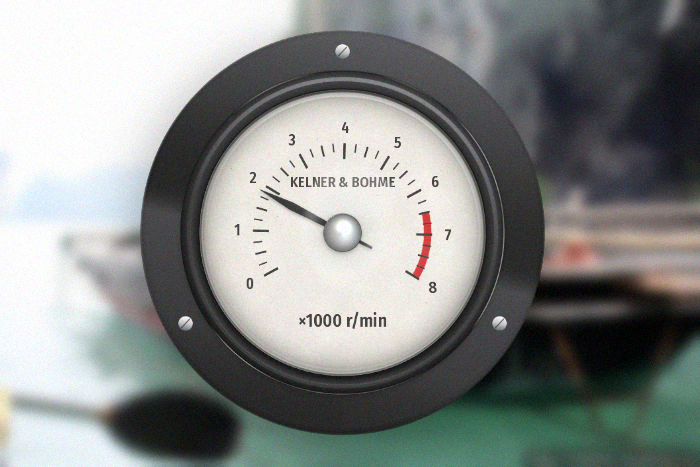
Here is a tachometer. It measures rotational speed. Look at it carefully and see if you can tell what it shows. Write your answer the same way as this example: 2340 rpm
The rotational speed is 1875 rpm
